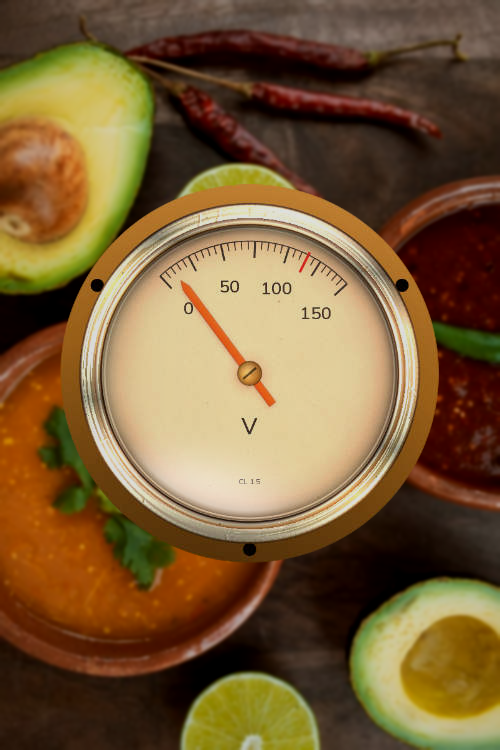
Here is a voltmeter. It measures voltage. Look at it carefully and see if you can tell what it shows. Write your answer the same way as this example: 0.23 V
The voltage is 10 V
